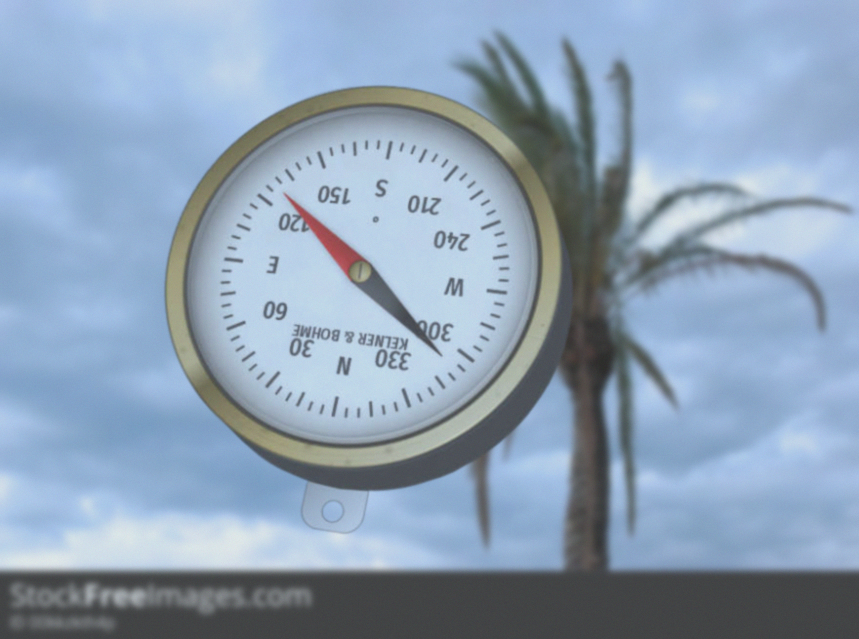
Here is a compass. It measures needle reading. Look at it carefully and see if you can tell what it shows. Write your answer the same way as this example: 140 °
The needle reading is 127.5 °
